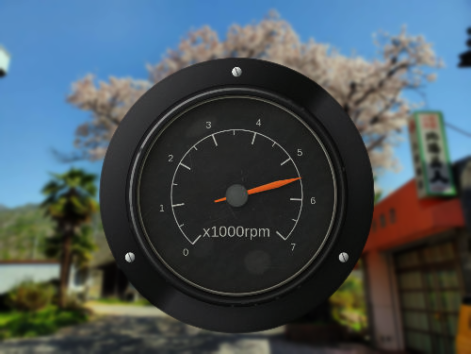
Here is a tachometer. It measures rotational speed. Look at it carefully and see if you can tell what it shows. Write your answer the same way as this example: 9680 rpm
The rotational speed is 5500 rpm
